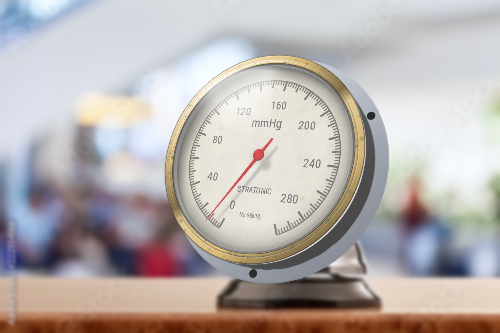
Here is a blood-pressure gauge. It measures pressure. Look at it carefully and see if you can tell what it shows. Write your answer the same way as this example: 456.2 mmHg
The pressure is 10 mmHg
